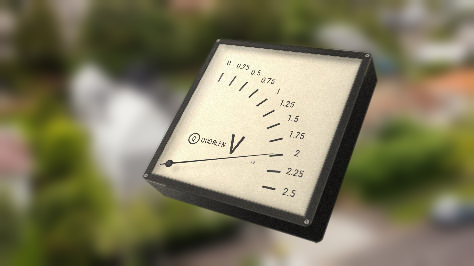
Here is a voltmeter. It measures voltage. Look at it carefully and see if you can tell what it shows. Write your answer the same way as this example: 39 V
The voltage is 2 V
